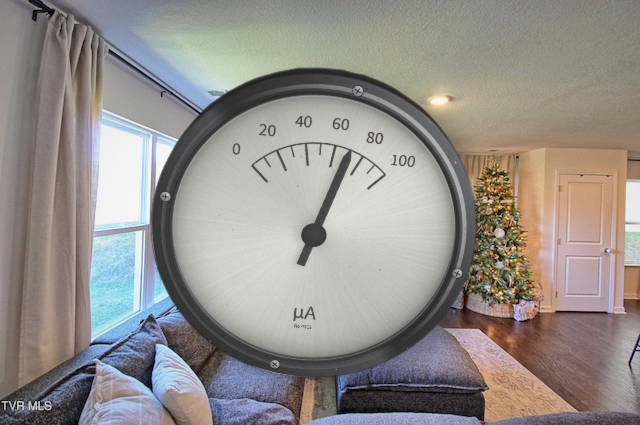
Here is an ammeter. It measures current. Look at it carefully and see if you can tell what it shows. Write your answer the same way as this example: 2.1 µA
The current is 70 µA
